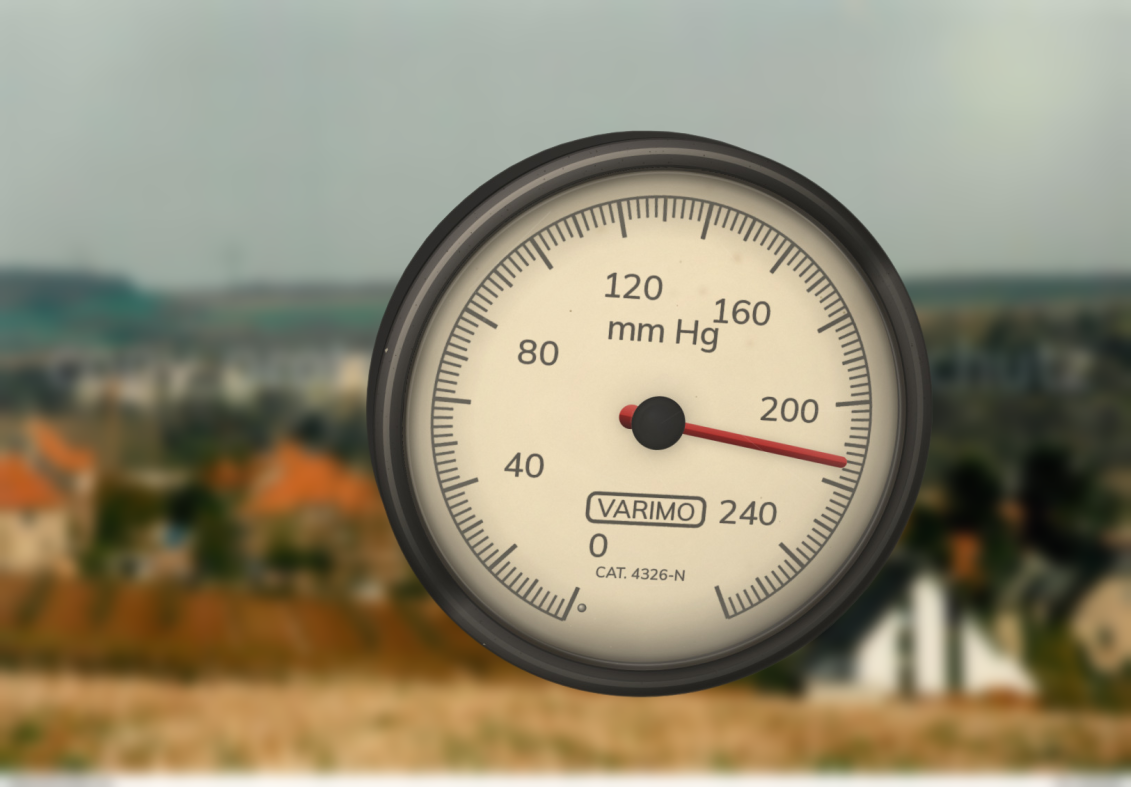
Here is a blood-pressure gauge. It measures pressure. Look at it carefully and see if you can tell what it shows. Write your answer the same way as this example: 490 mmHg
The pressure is 214 mmHg
